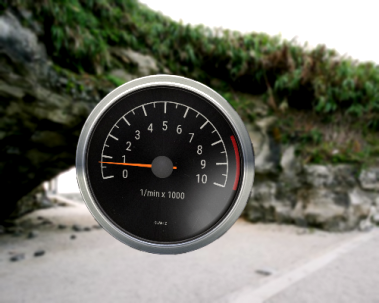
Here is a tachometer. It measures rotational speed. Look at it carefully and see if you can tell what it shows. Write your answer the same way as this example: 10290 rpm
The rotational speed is 750 rpm
